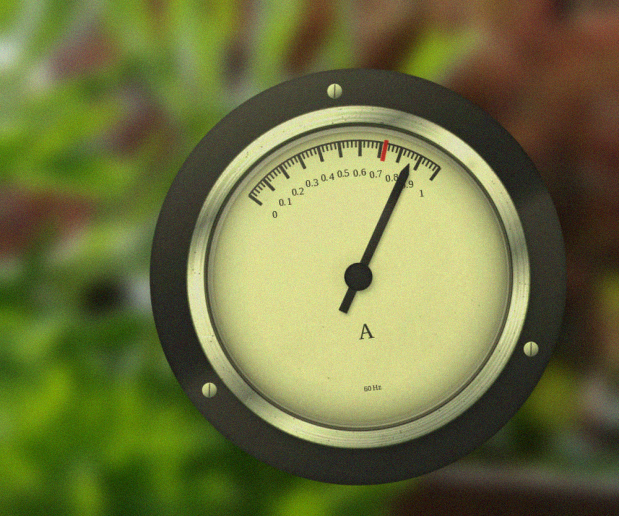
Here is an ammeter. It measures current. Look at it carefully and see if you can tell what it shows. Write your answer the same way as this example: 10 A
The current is 0.86 A
